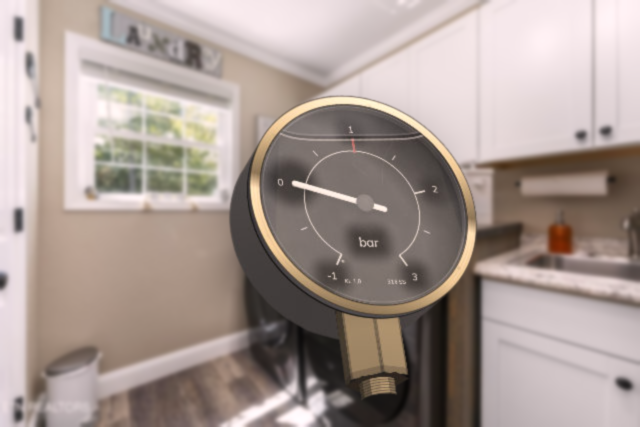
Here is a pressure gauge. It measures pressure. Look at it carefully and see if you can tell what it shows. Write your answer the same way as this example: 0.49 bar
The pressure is 0 bar
